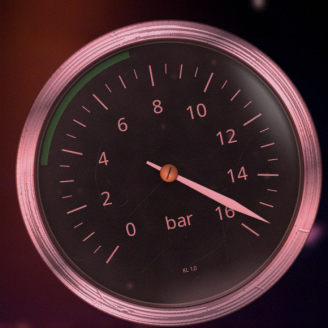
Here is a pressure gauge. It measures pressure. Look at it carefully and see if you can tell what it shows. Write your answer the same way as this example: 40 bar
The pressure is 15.5 bar
